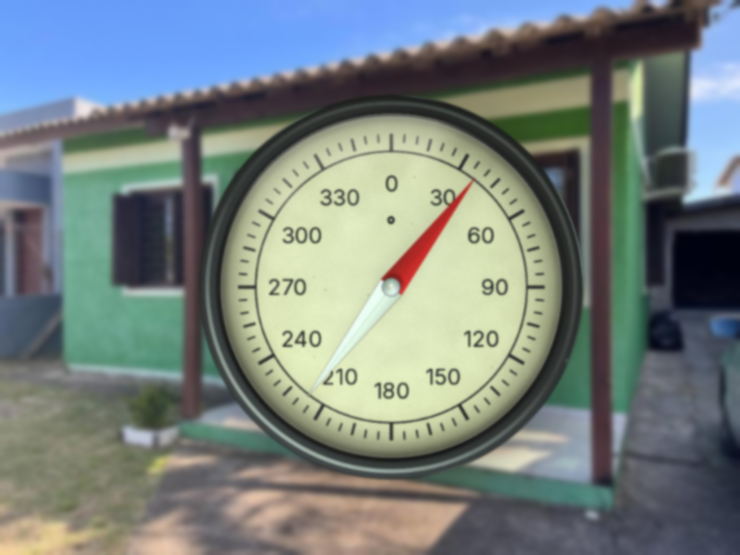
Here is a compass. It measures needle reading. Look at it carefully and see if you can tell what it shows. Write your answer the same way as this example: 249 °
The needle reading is 37.5 °
